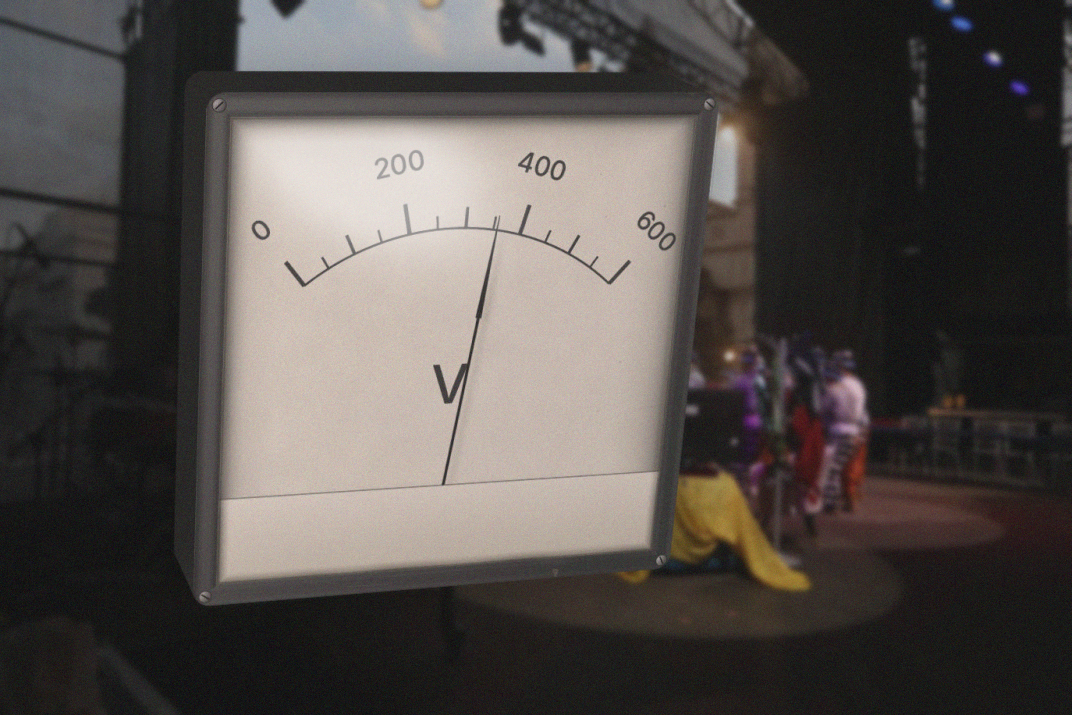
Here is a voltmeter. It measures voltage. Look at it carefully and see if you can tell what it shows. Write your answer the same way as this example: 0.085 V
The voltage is 350 V
